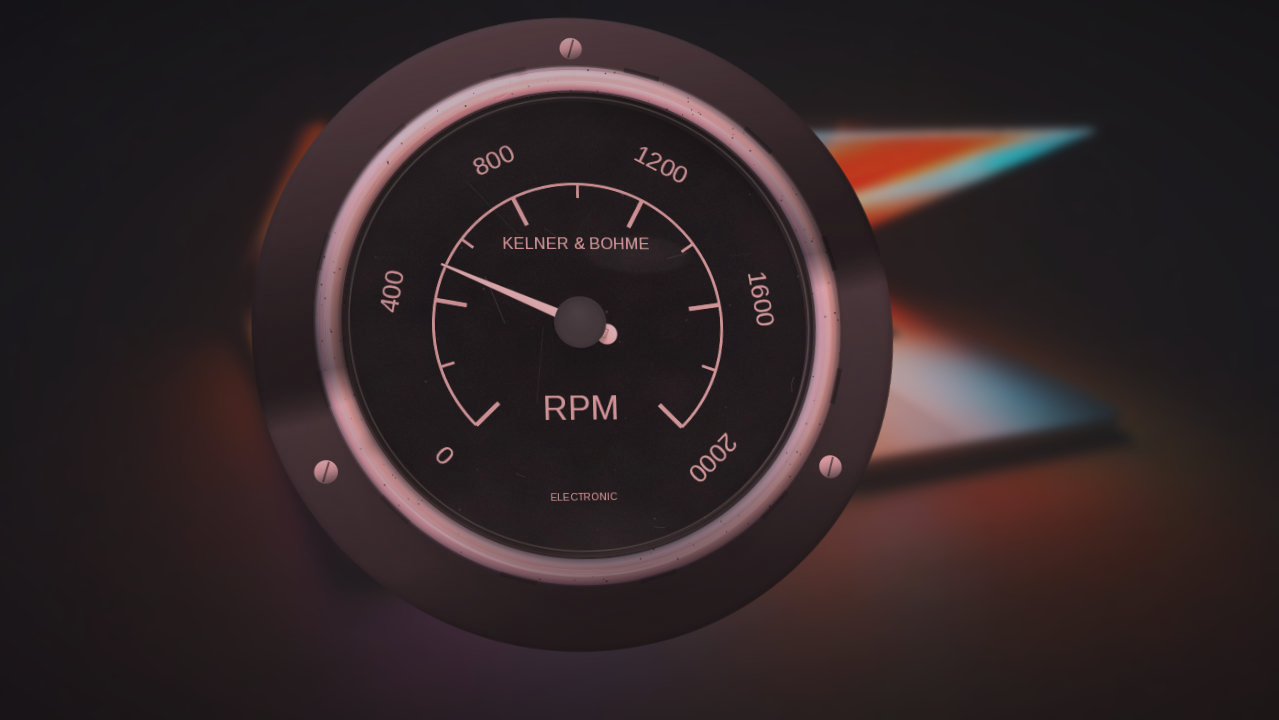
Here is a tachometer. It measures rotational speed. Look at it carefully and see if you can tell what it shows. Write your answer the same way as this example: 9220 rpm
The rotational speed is 500 rpm
